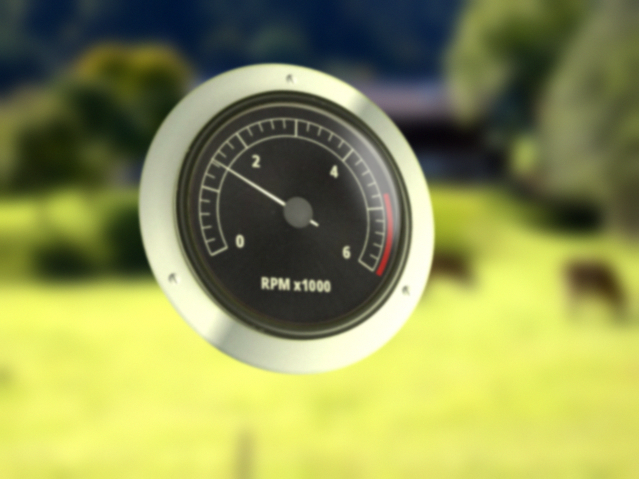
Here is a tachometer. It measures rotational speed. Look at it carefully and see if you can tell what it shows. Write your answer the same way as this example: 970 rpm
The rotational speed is 1400 rpm
